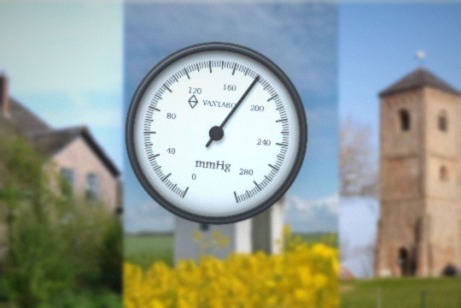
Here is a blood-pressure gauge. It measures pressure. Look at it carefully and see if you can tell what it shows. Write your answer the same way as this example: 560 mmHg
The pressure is 180 mmHg
